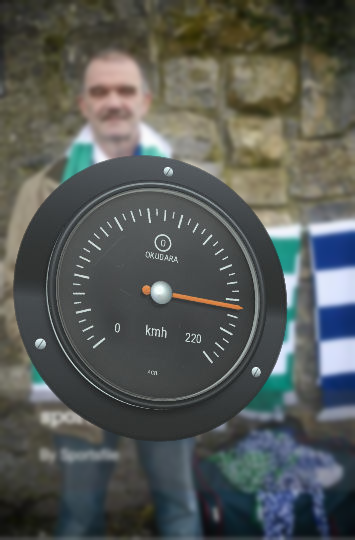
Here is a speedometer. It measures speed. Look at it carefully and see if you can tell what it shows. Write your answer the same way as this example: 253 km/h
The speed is 185 km/h
